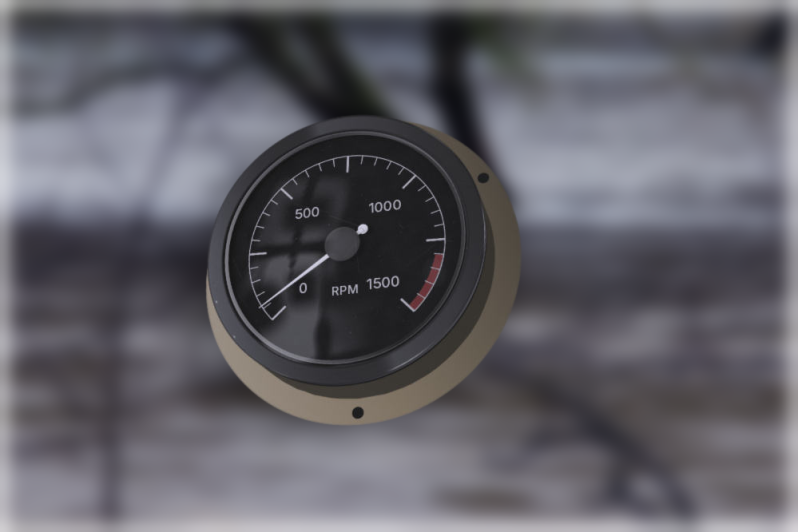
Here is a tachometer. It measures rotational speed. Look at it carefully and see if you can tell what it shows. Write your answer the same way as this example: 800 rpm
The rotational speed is 50 rpm
